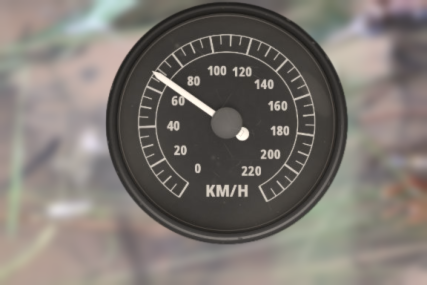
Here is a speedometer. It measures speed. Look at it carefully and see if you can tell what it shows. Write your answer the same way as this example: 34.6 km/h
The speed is 67.5 km/h
